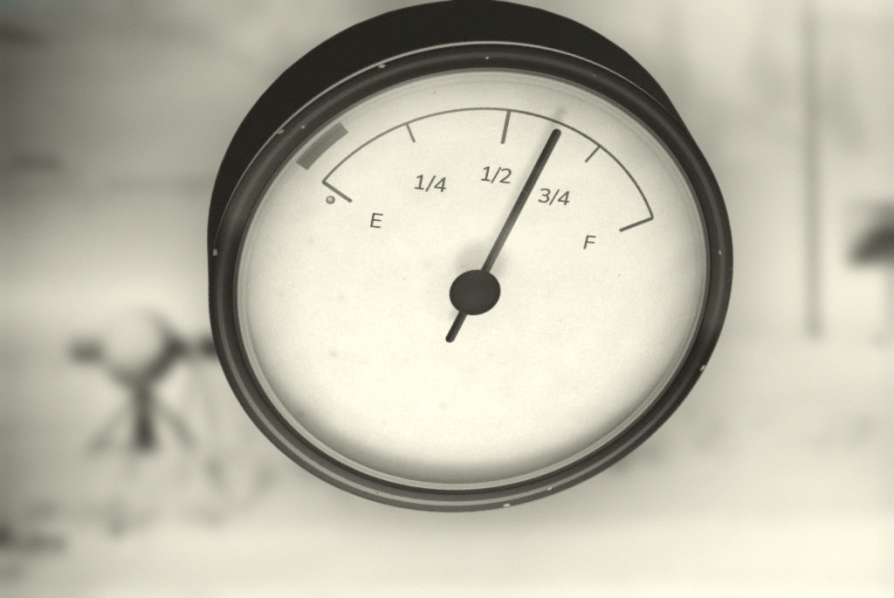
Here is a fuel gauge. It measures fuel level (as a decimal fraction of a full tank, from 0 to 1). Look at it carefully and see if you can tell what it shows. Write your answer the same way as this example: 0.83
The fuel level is 0.625
